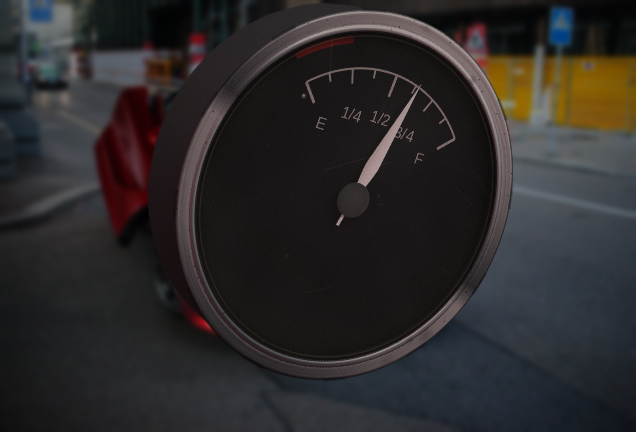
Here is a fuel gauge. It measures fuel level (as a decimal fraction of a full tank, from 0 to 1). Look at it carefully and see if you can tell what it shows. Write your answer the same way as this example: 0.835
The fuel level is 0.625
